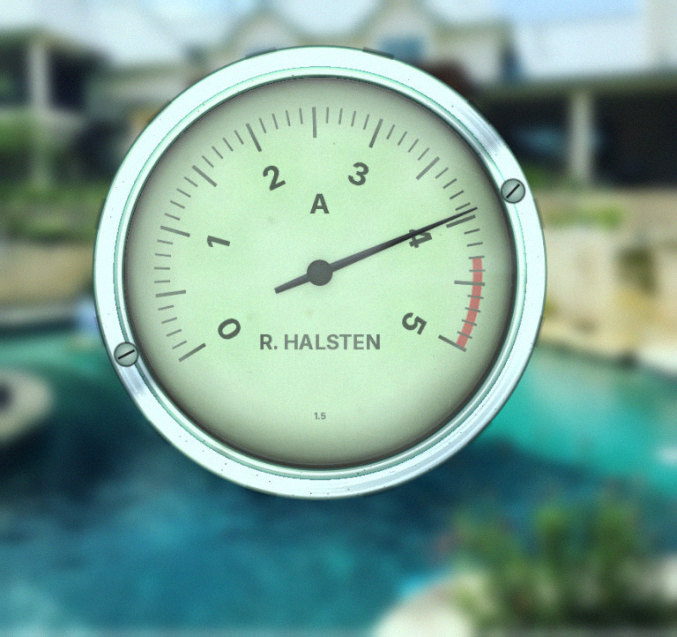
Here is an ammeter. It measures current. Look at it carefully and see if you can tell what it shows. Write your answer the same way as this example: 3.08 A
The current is 3.95 A
